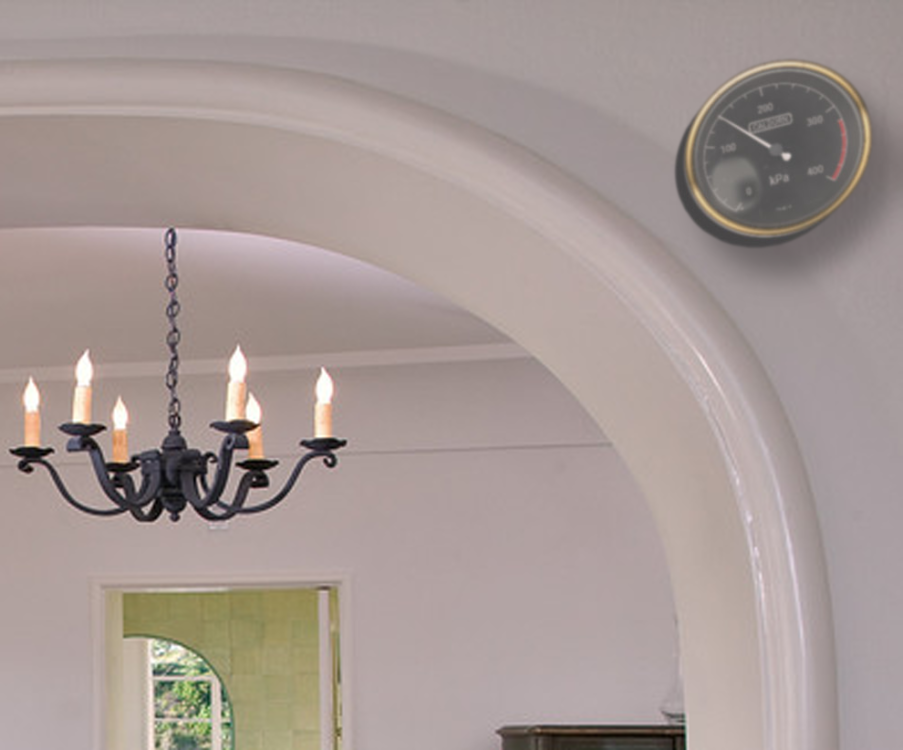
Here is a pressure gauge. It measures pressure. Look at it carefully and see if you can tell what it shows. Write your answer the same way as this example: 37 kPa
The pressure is 140 kPa
